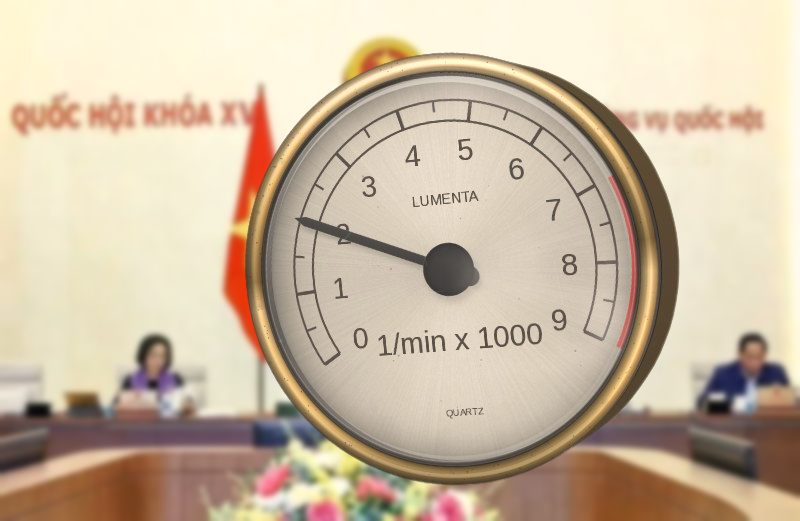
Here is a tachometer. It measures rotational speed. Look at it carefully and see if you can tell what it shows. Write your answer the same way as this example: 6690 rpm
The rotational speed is 2000 rpm
